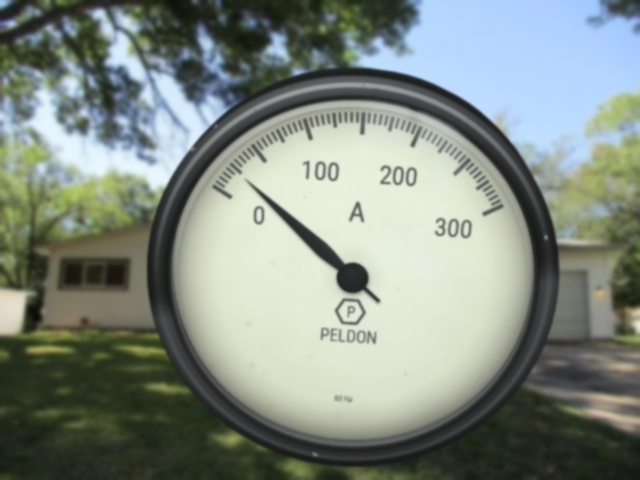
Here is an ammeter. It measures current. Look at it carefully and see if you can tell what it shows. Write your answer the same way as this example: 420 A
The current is 25 A
